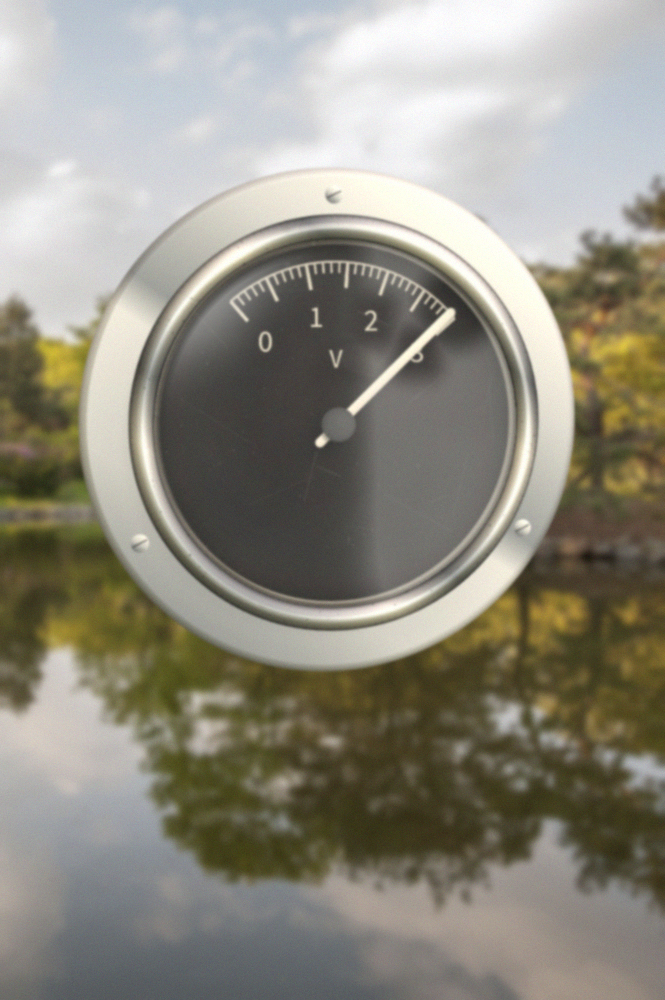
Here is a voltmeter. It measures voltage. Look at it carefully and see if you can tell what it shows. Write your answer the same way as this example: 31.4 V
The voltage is 2.9 V
